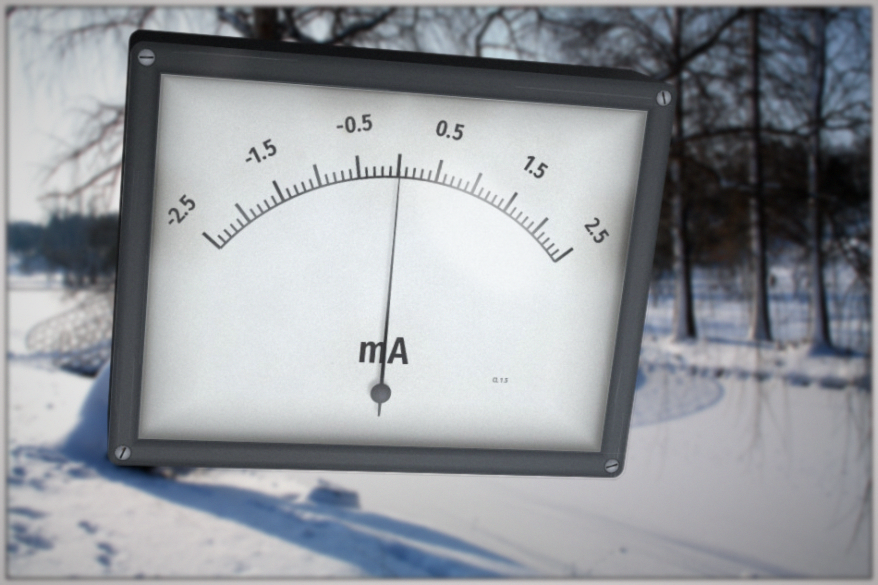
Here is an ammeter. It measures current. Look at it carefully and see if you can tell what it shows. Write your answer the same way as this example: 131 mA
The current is 0 mA
